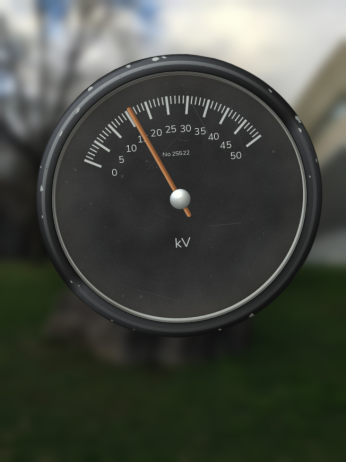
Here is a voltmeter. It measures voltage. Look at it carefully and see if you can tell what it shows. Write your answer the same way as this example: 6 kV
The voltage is 16 kV
